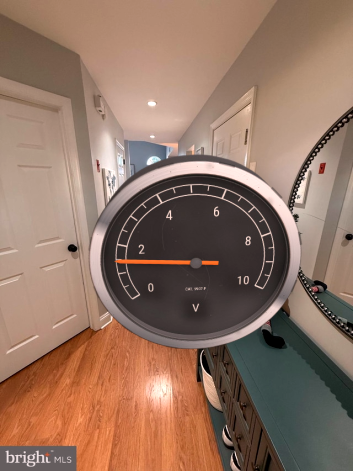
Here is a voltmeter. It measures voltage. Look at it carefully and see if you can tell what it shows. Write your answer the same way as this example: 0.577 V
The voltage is 1.5 V
